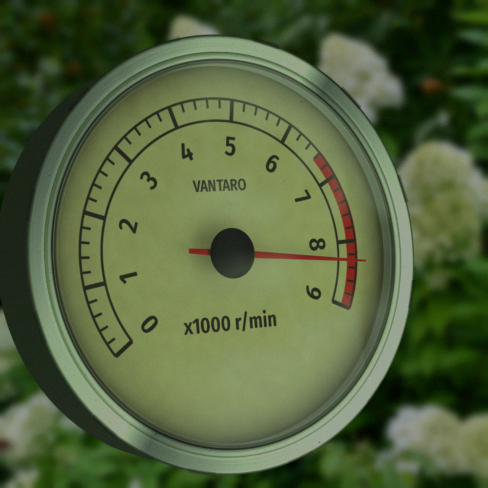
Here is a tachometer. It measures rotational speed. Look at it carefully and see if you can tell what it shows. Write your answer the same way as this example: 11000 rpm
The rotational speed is 8300 rpm
